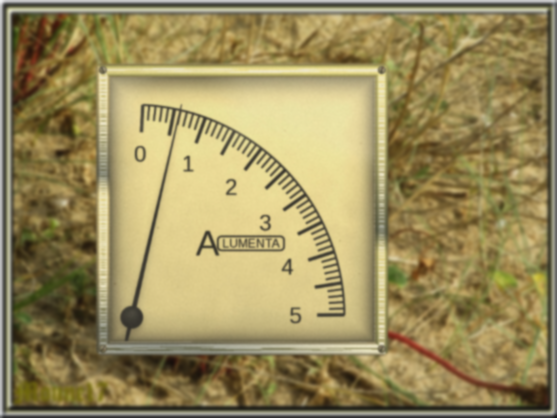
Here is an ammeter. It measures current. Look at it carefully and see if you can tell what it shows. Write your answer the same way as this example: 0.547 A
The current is 0.6 A
